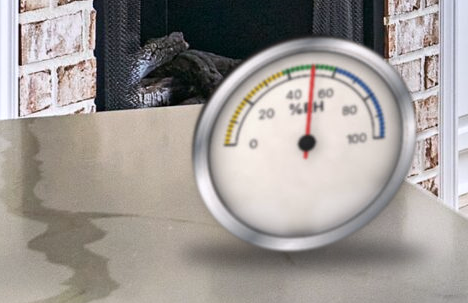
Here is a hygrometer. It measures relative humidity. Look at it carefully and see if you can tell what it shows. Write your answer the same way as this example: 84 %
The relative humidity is 50 %
